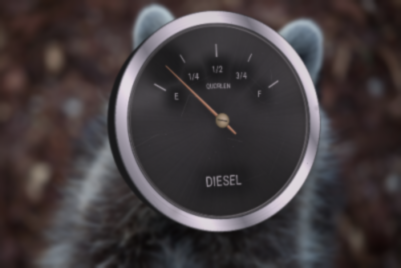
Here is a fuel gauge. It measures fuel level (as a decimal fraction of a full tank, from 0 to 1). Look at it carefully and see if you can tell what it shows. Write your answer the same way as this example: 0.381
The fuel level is 0.125
